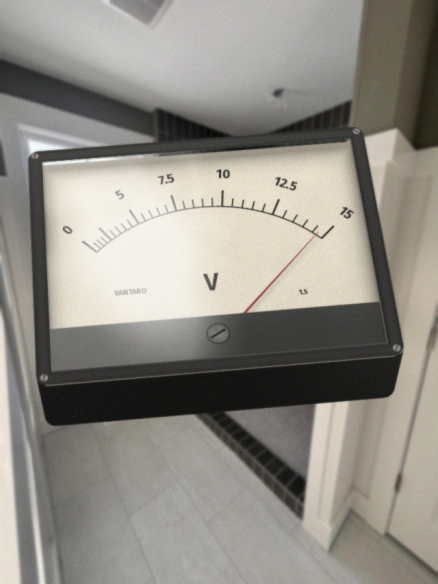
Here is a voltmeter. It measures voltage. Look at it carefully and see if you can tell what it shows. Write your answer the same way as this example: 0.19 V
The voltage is 14.75 V
